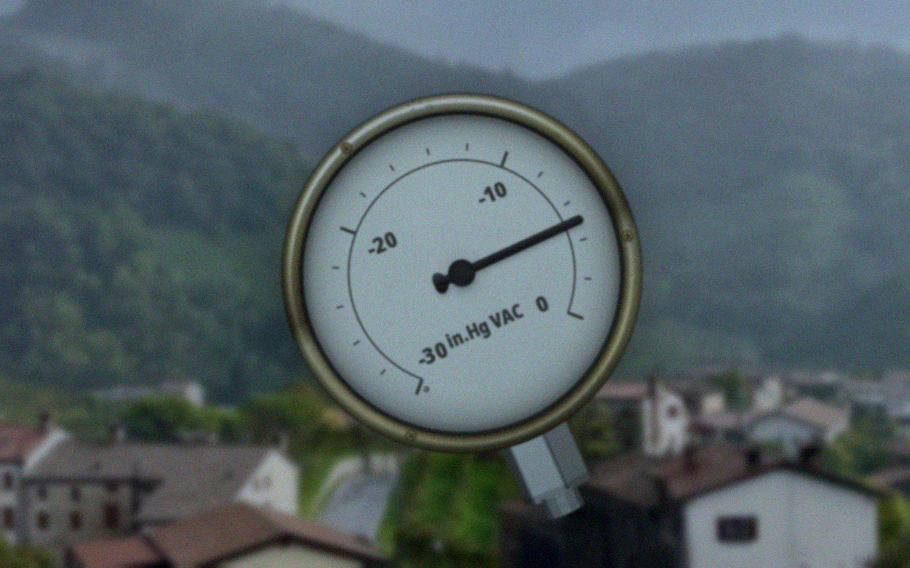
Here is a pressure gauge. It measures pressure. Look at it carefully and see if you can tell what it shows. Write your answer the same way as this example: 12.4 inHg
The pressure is -5 inHg
